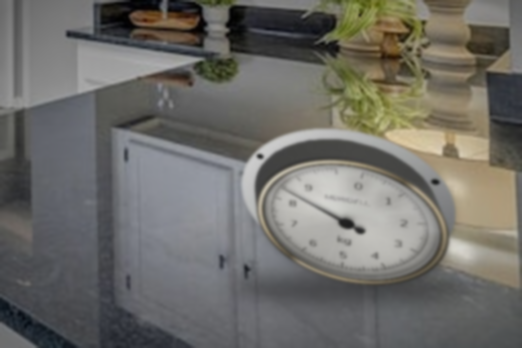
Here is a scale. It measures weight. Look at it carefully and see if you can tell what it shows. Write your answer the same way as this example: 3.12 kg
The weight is 8.5 kg
